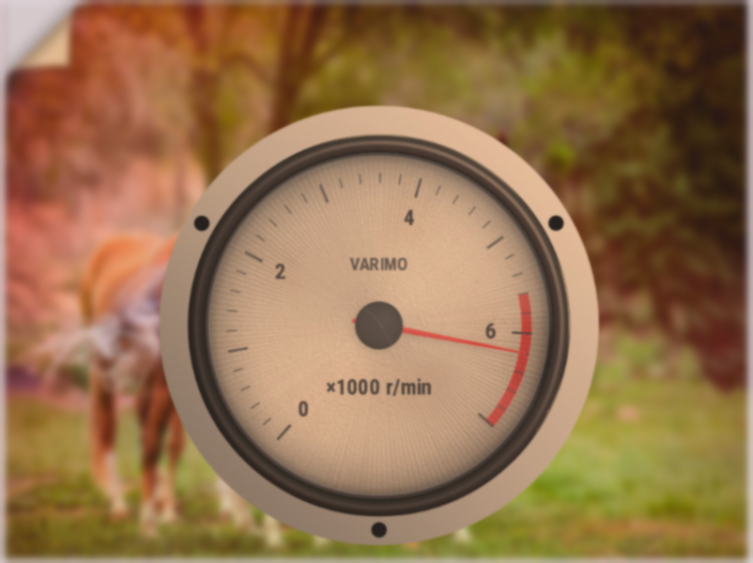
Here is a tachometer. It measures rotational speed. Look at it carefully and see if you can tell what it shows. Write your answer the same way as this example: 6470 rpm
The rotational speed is 6200 rpm
